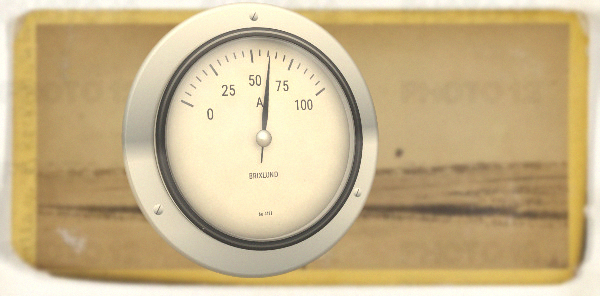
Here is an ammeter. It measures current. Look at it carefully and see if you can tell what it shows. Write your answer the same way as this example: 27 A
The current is 60 A
